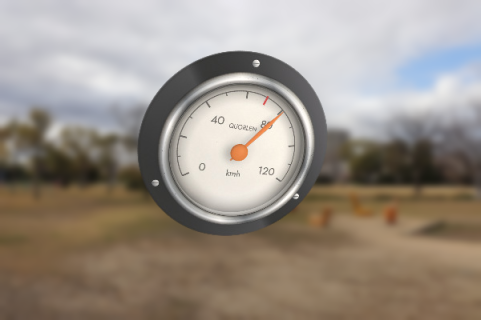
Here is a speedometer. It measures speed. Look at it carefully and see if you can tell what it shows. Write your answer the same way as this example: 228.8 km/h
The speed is 80 km/h
